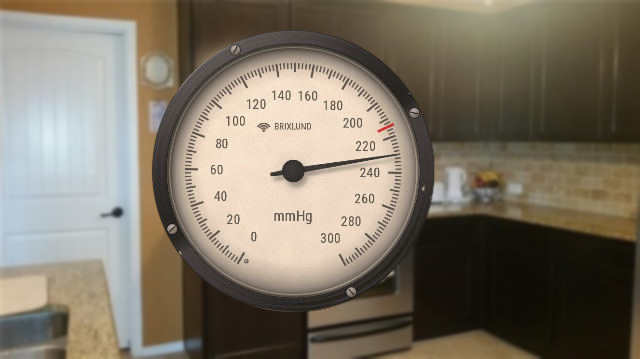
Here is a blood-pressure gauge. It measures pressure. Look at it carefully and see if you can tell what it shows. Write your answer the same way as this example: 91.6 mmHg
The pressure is 230 mmHg
